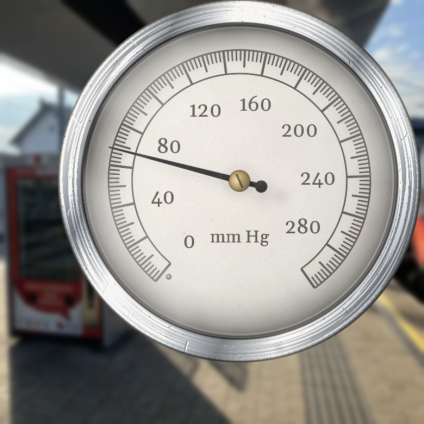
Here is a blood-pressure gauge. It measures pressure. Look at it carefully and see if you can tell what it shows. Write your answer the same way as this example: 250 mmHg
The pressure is 68 mmHg
